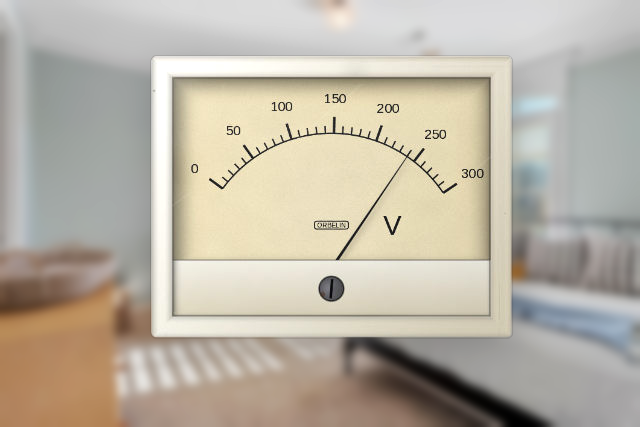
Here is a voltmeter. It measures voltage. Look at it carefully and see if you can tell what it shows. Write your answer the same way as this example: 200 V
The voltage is 240 V
